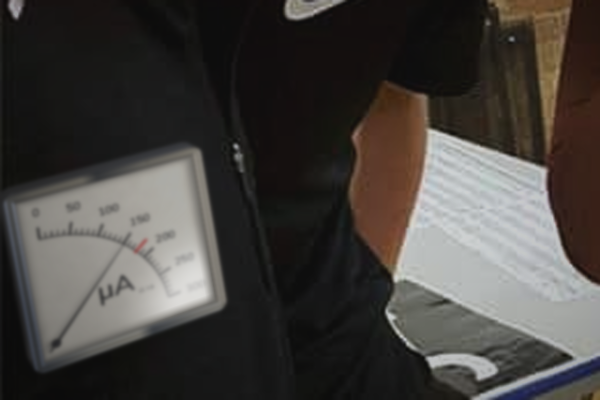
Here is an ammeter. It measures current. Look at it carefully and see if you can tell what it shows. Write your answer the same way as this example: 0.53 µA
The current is 150 µA
